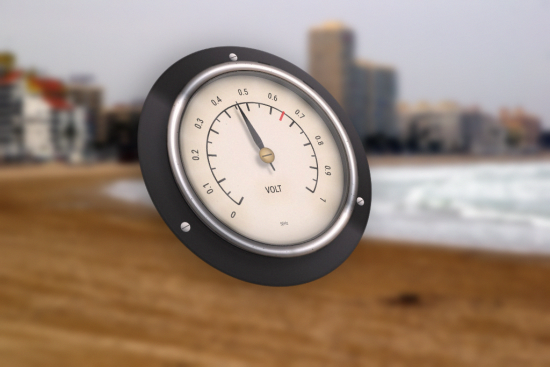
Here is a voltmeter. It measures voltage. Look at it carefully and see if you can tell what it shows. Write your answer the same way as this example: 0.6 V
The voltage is 0.45 V
